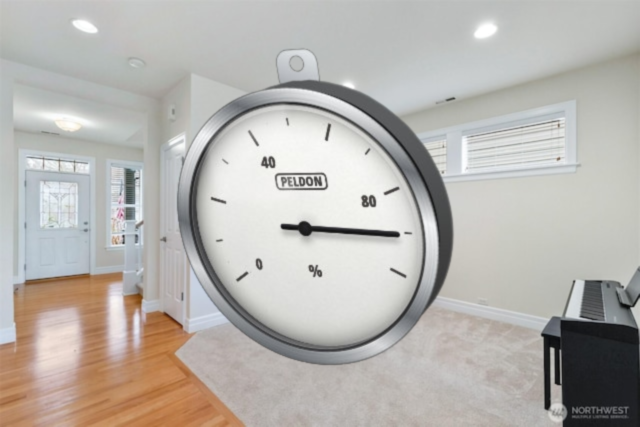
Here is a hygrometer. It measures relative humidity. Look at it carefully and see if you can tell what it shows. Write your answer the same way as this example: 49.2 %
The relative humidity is 90 %
